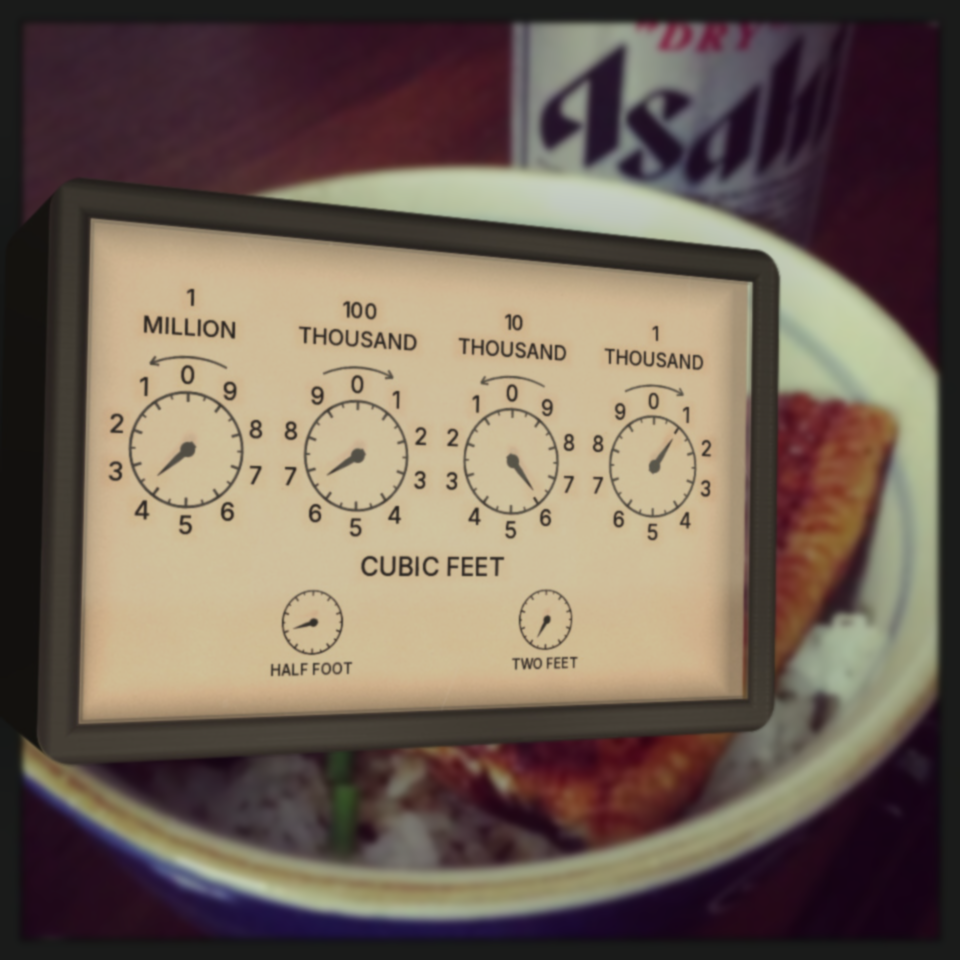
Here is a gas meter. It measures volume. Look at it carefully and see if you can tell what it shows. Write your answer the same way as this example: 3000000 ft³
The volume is 366100 ft³
